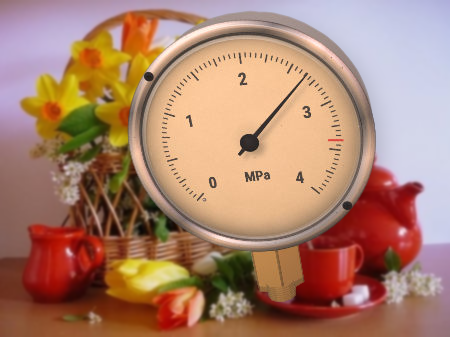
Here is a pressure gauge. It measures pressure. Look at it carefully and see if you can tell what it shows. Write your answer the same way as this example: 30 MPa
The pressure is 2.65 MPa
